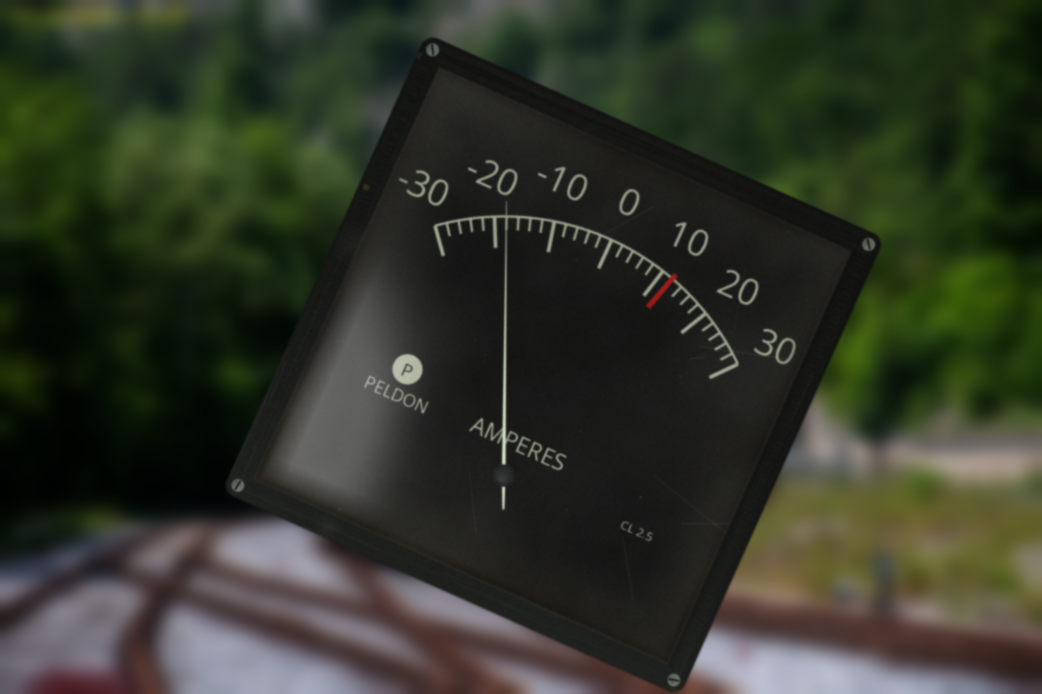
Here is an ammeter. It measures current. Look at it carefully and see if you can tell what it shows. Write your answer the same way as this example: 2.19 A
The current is -18 A
